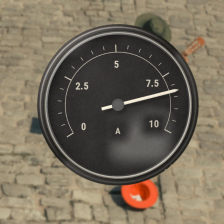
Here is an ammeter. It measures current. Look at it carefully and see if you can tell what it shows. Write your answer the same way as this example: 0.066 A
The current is 8.25 A
